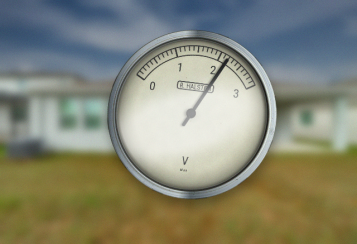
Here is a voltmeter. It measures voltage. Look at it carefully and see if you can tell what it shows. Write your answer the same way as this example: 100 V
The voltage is 2.2 V
